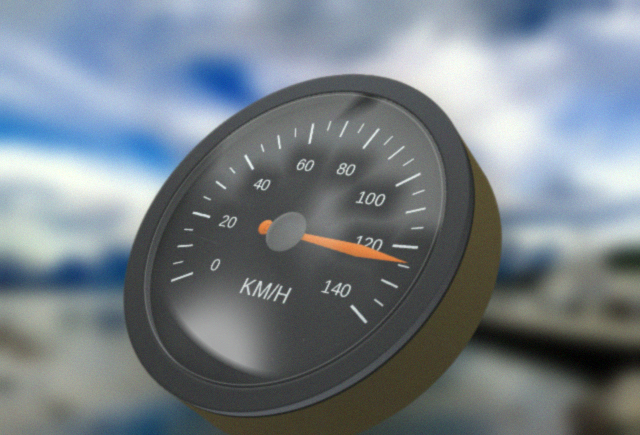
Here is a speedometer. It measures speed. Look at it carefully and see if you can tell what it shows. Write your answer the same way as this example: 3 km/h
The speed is 125 km/h
